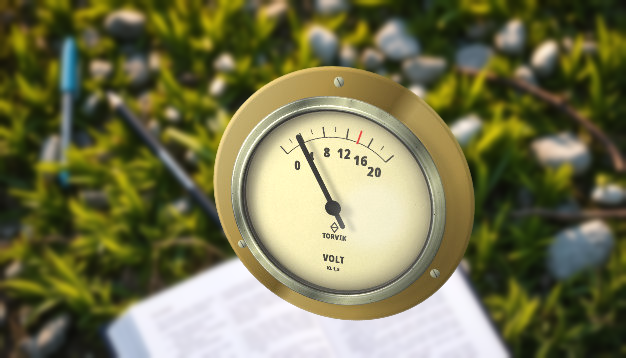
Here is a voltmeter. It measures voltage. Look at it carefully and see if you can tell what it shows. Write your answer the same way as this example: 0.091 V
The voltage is 4 V
